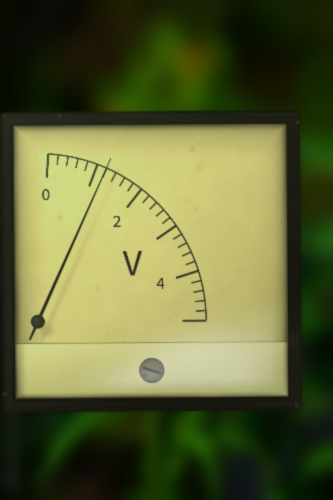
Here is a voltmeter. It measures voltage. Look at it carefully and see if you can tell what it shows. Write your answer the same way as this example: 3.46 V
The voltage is 1.2 V
